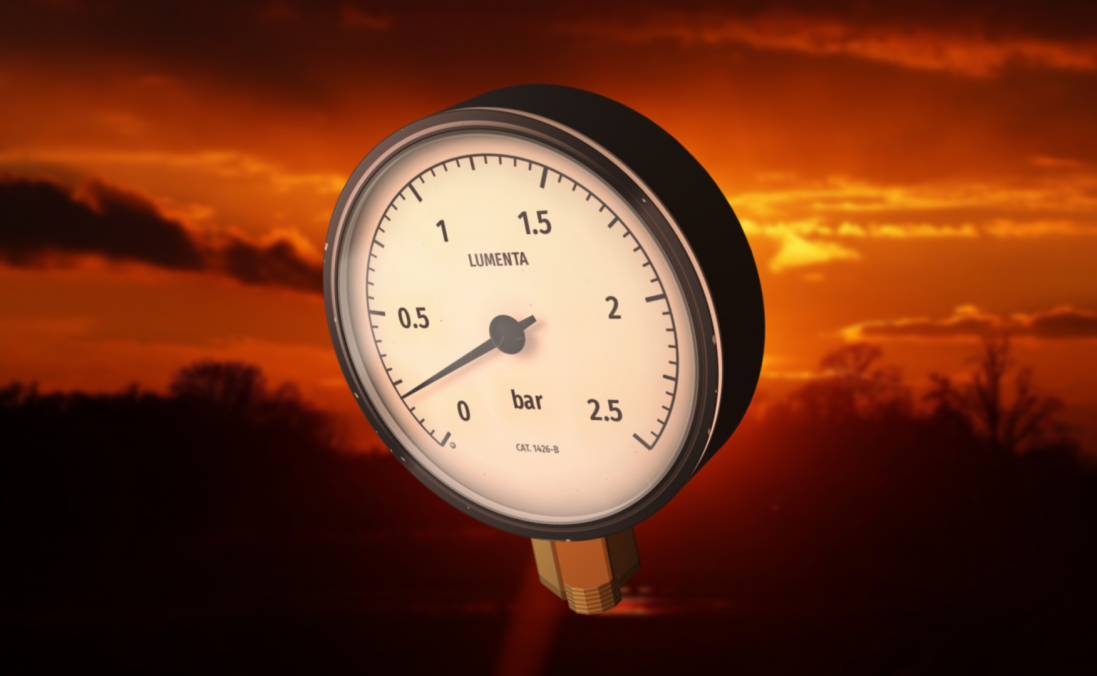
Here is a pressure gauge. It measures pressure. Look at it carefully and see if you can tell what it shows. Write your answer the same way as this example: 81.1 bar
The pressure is 0.2 bar
